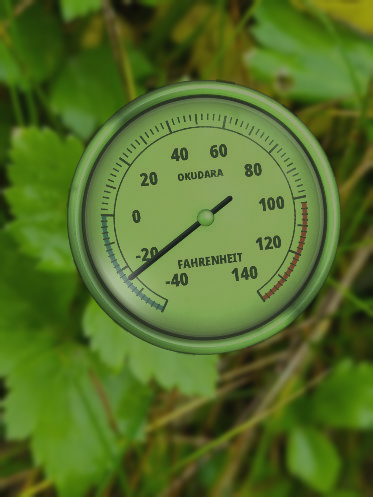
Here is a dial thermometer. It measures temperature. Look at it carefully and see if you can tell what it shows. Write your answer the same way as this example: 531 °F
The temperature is -24 °F
